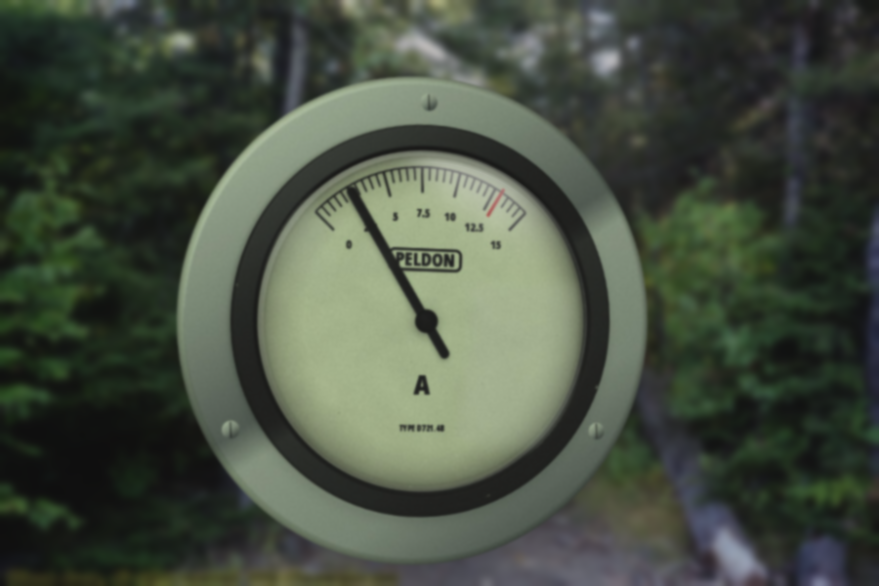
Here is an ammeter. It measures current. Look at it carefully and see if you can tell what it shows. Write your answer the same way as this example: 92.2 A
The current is 2.5 A
